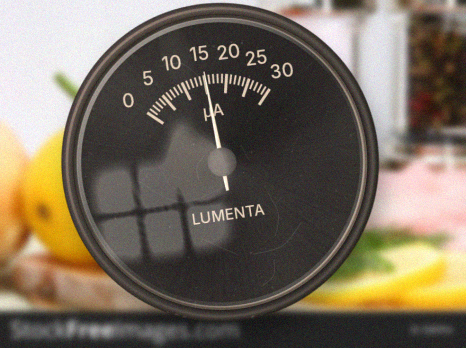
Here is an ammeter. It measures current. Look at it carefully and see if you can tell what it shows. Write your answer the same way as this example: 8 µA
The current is 15 µA
